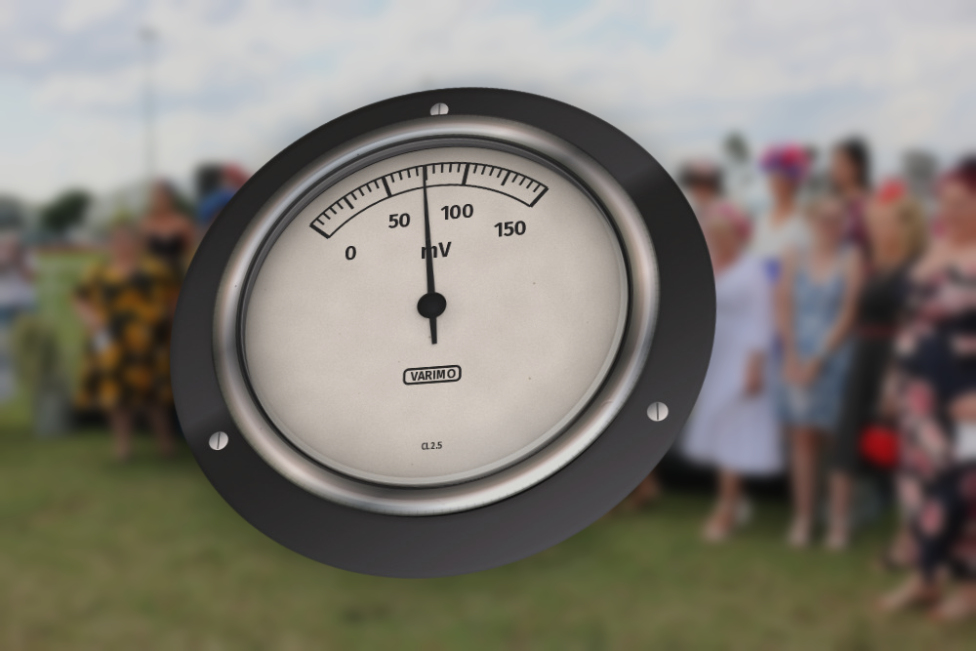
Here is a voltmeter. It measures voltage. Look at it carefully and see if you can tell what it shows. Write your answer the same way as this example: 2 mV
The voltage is 75 mV
